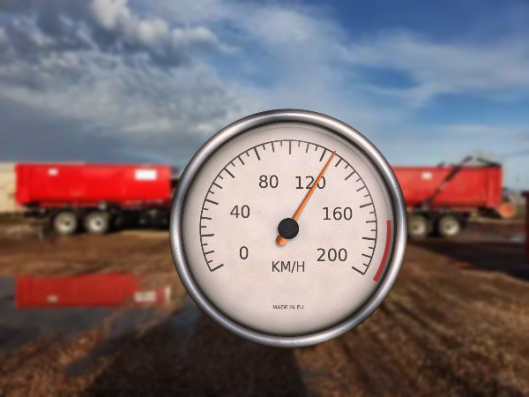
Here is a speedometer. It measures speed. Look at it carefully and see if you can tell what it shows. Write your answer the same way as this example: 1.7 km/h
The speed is 125 km/h
